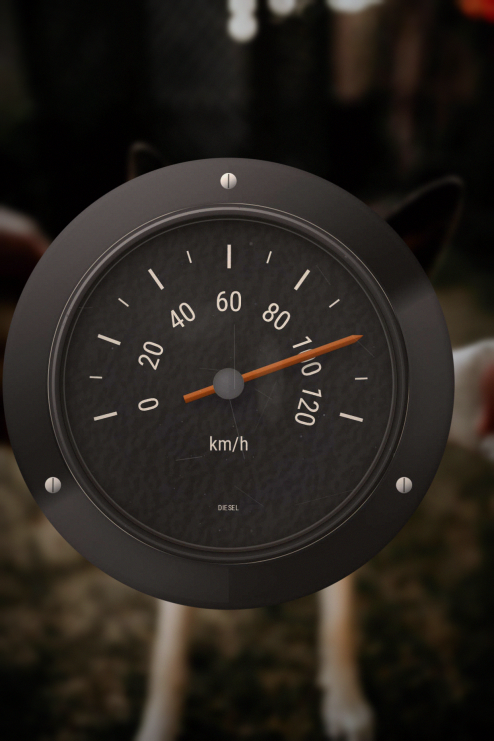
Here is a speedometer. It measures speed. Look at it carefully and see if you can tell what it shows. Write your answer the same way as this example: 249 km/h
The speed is 100 km/h
